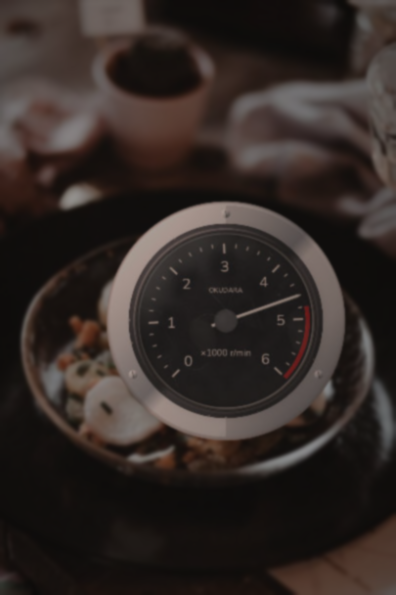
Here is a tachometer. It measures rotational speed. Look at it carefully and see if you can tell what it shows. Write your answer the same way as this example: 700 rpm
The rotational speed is 4600 rpm
